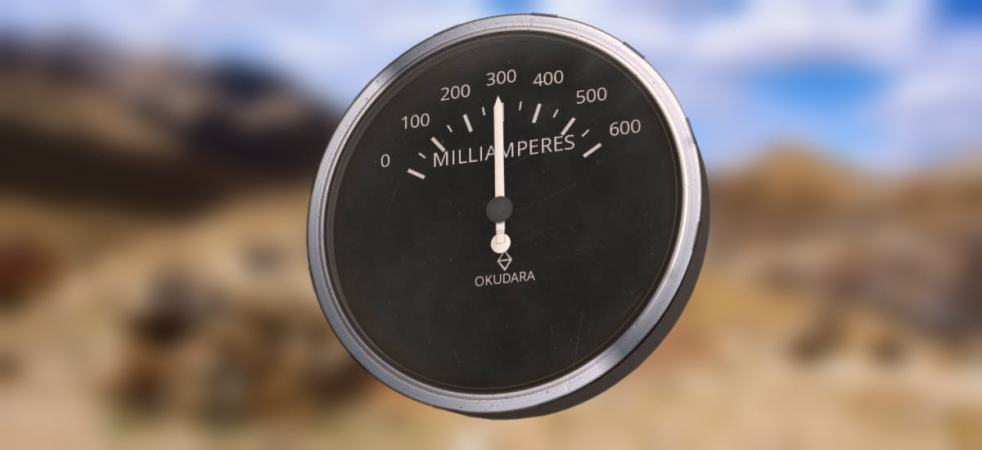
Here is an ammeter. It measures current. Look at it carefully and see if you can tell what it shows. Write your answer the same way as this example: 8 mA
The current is 300 mA
